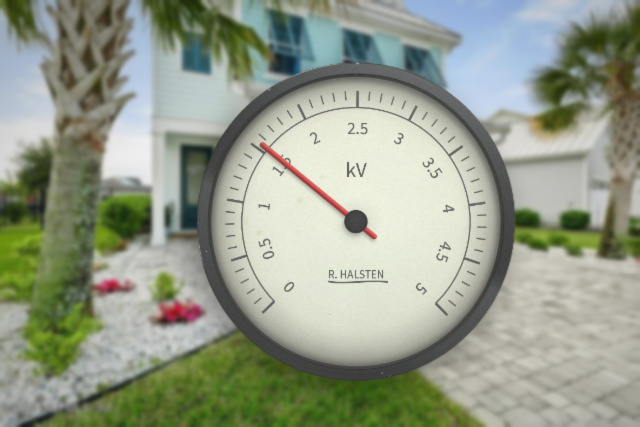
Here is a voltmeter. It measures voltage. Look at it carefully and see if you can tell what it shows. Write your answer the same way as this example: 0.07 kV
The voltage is 1.55 kV
